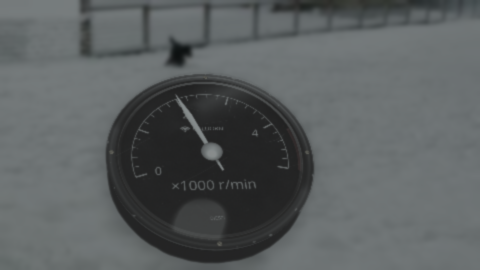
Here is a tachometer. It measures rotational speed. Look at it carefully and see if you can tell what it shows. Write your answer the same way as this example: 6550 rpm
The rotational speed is 2000 rpm
